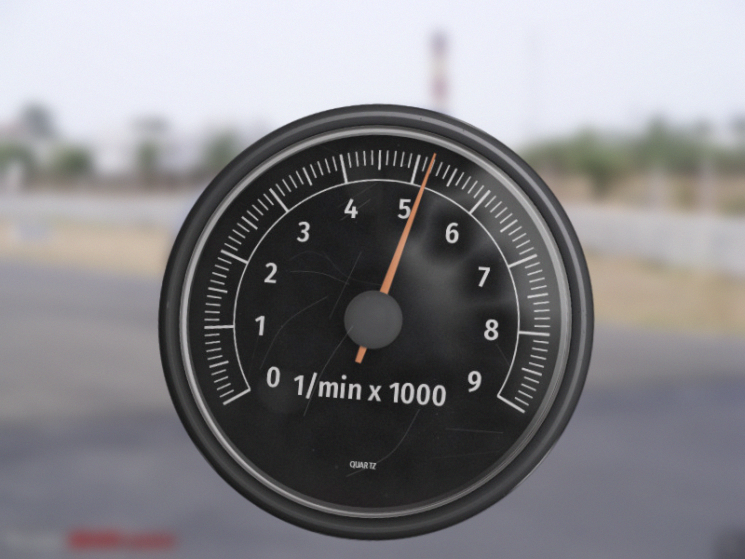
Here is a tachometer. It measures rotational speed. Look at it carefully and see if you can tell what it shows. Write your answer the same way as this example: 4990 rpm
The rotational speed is 5200 rpm
